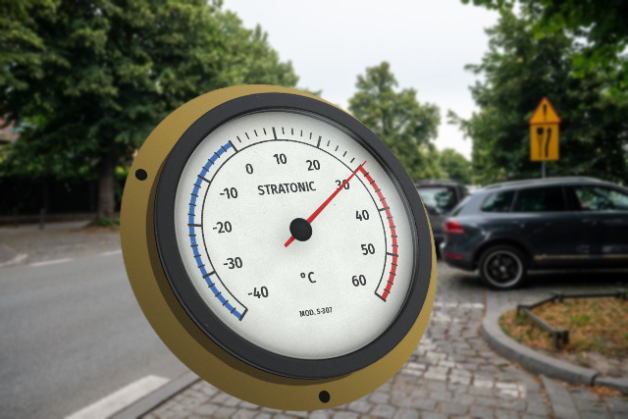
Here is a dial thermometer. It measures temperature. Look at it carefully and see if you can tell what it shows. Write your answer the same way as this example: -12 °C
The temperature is 30 °C
